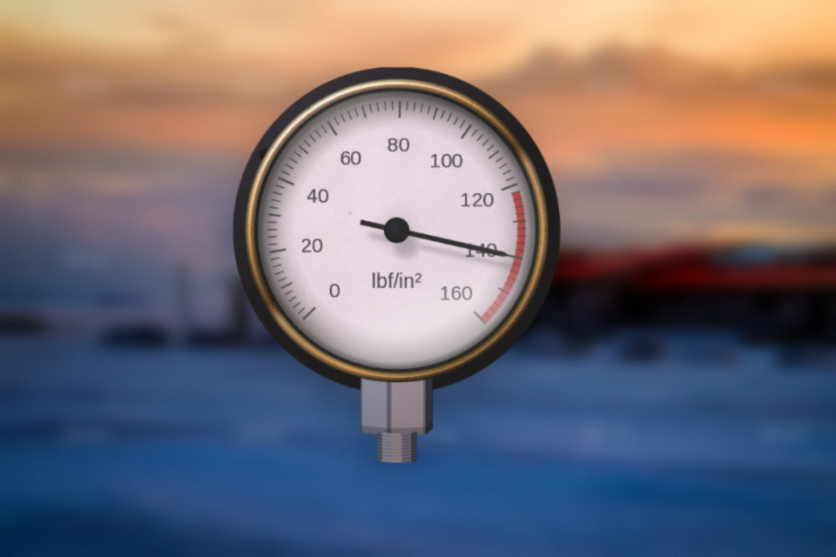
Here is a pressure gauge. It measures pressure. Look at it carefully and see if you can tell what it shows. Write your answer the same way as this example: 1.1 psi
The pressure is 140 psi
